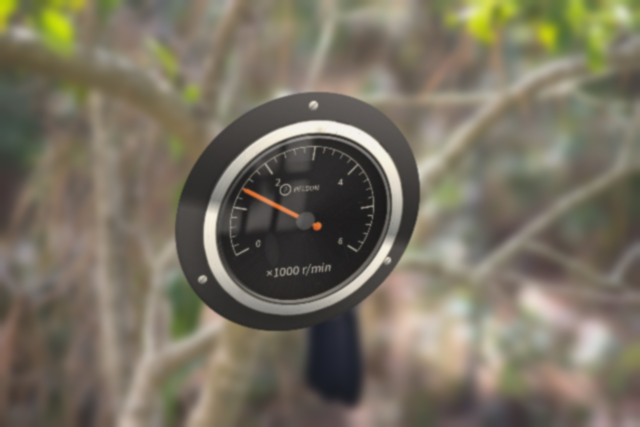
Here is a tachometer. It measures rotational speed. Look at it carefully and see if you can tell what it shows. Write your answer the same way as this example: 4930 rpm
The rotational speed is 1400 rpm
